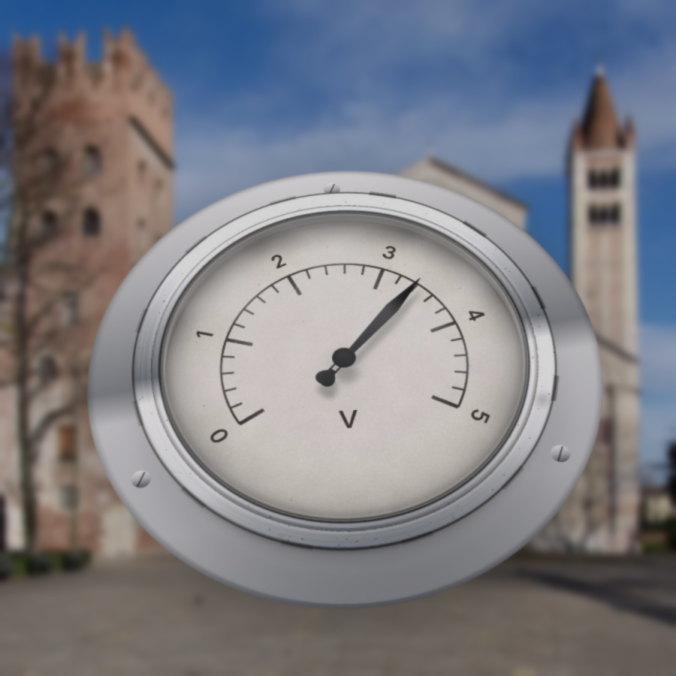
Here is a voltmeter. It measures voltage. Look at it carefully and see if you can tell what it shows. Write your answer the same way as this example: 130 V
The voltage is 3.4 V
